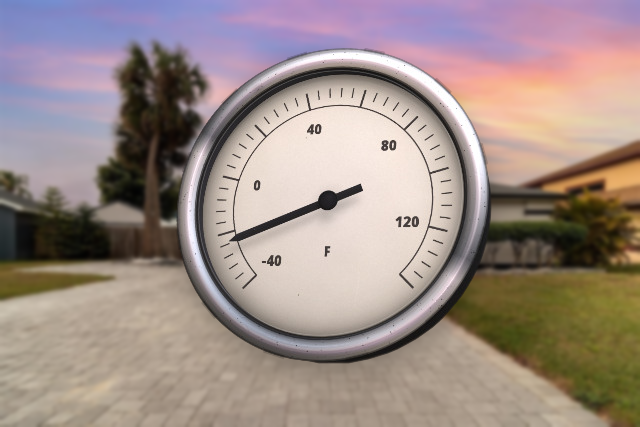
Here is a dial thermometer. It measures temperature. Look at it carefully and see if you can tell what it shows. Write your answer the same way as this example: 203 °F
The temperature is -24 °F
